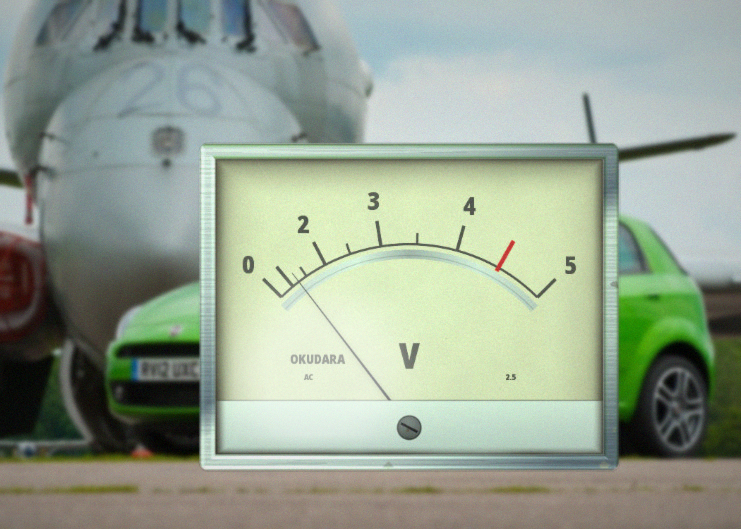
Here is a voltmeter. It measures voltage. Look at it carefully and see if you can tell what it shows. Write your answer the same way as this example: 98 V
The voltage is 1.25 V
